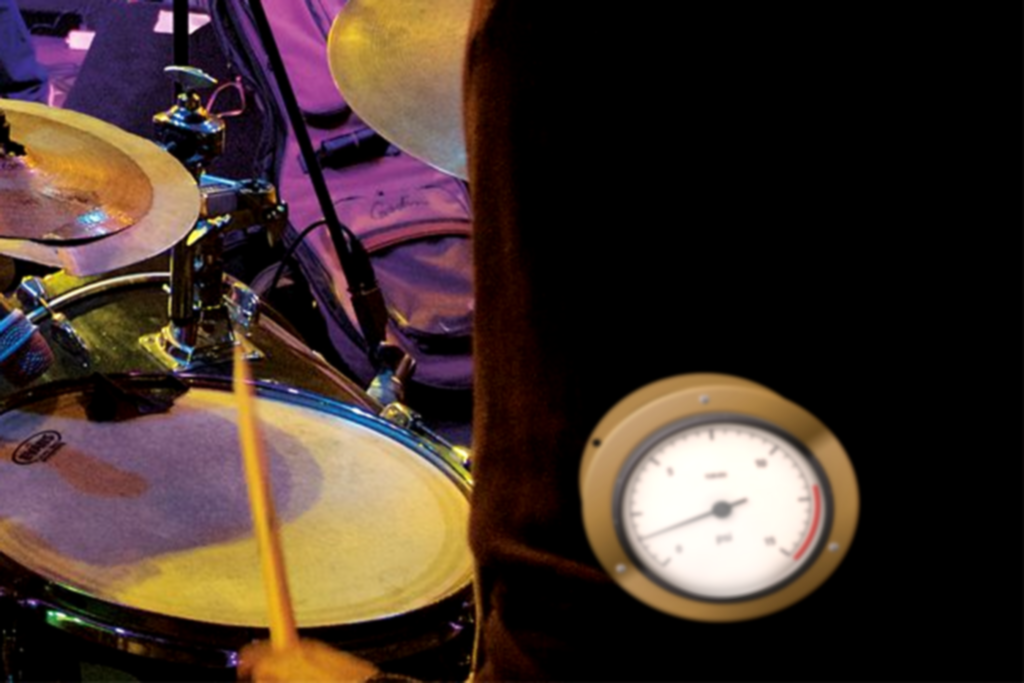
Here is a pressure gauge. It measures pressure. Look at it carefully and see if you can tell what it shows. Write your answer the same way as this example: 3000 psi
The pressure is 1.5 psi
